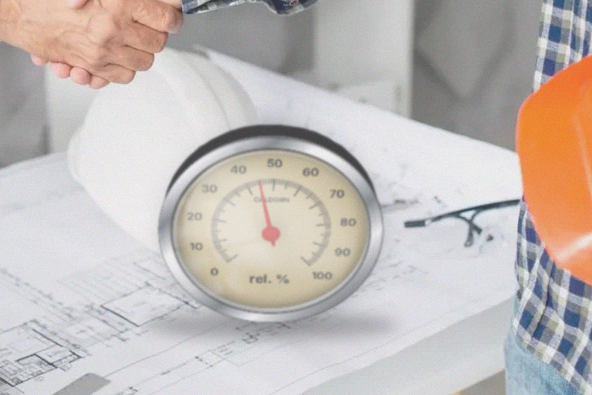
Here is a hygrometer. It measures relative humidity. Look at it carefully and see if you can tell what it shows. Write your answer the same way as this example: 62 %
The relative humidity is 45 %
